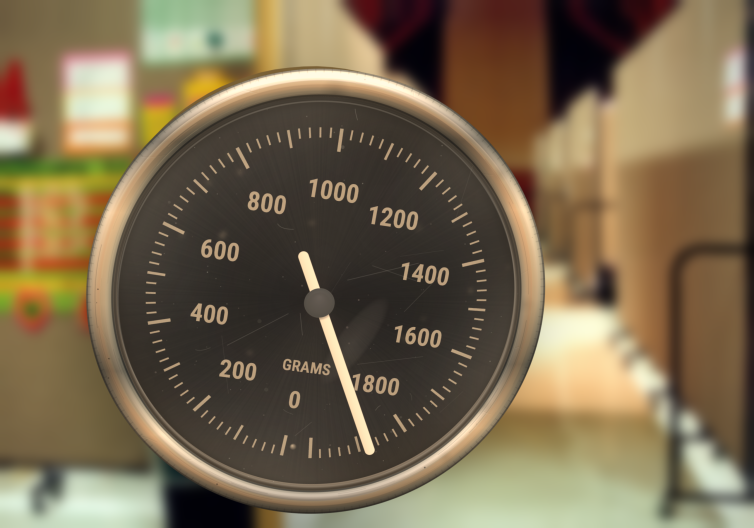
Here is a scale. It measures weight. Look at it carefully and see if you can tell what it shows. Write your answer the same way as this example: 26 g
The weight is 1880 g
